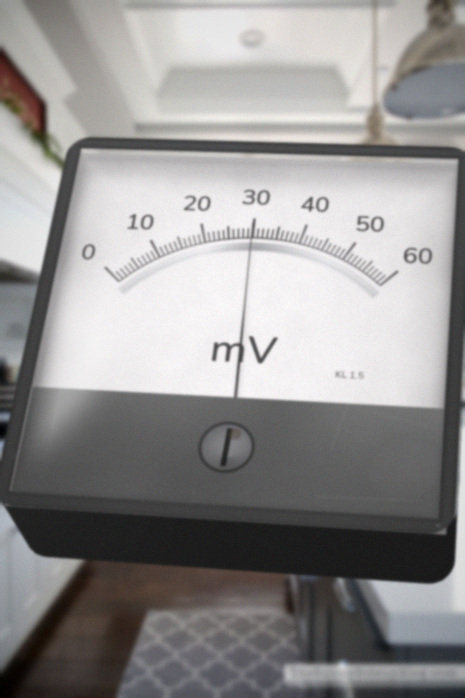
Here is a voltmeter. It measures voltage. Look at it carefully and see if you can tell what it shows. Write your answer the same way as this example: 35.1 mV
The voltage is 30 mV
